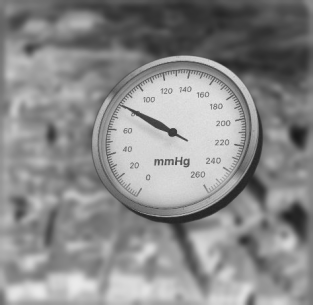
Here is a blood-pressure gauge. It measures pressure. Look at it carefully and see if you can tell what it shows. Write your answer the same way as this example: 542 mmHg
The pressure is 80 mmHg
